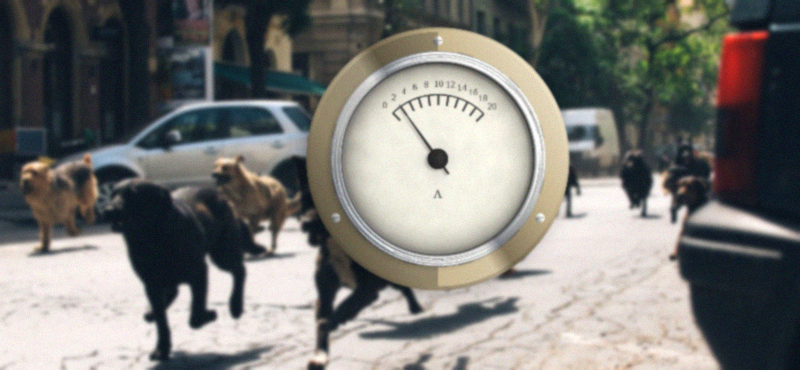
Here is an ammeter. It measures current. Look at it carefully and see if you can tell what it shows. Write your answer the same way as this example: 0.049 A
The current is 2 A
